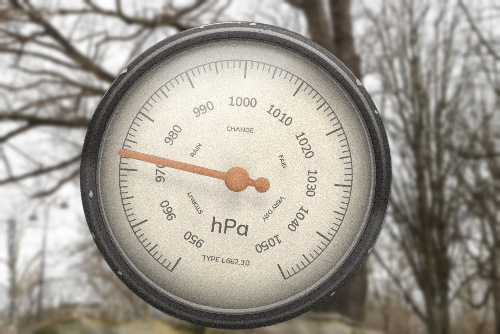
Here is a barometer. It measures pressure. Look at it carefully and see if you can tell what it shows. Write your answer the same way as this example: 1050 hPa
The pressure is 973 hPa
